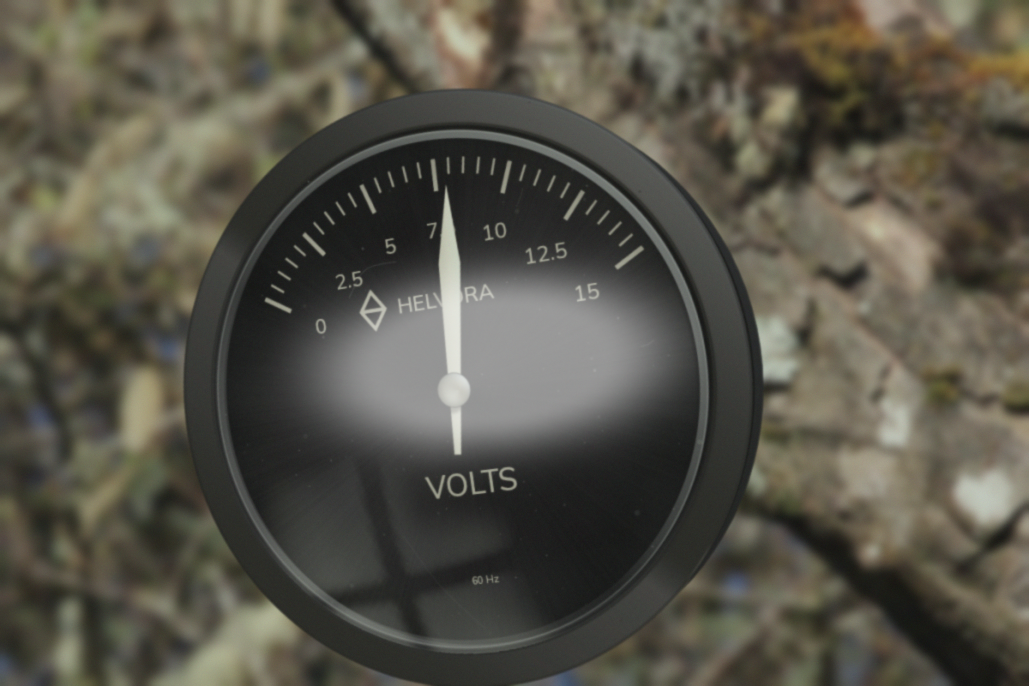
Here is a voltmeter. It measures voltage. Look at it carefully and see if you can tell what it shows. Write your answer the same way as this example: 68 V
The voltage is 8 V
